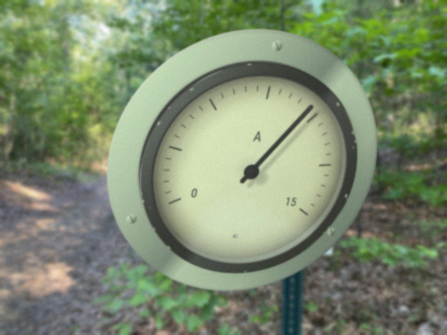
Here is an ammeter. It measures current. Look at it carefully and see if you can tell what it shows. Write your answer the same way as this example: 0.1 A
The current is 9.5 A
